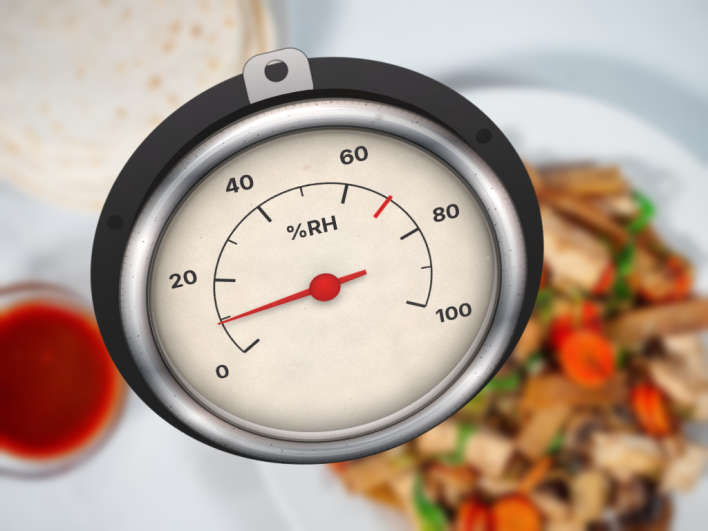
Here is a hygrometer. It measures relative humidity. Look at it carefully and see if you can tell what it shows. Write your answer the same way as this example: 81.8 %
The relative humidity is 10 %
